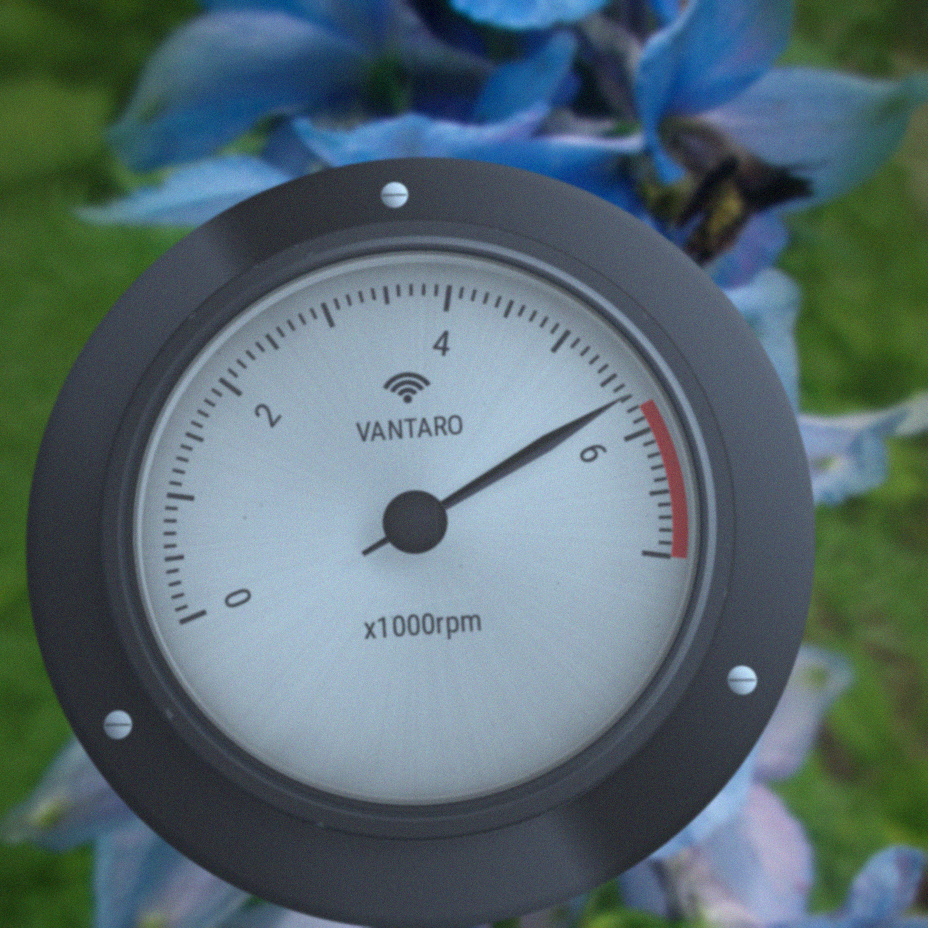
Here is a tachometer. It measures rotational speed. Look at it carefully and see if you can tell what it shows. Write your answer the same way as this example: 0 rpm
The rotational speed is 5700 rpm
